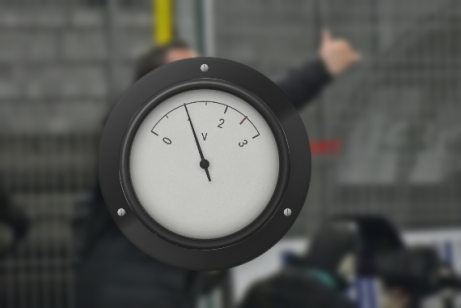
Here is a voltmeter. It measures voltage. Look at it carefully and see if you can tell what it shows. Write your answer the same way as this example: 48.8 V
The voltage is 1 V
